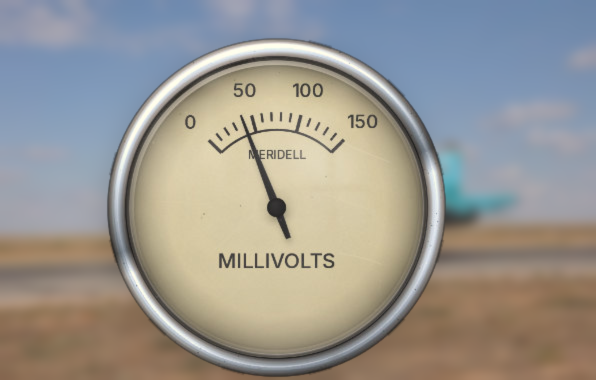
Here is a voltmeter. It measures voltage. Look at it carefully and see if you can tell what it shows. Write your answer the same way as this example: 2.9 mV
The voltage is 40 mV
